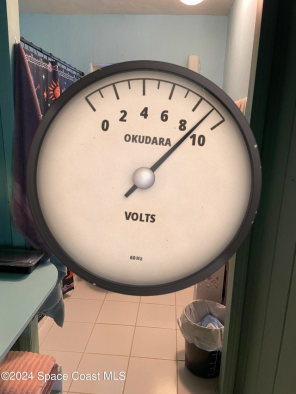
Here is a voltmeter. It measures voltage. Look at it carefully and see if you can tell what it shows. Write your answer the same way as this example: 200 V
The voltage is 9 V
